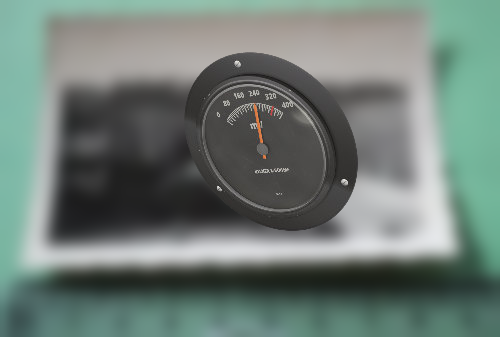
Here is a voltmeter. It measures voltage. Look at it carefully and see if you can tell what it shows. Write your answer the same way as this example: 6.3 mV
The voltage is 240 mV
